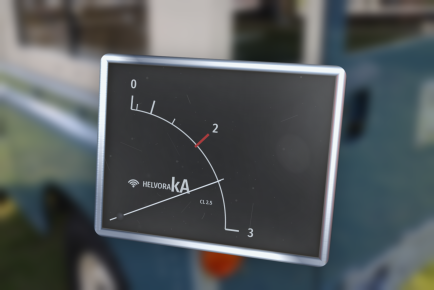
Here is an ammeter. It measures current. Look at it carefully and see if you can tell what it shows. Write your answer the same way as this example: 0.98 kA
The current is 2.5 kA
